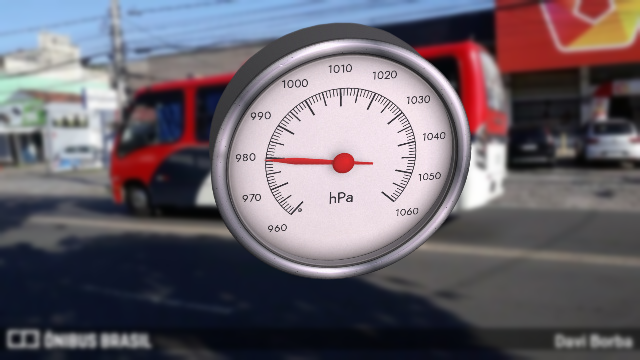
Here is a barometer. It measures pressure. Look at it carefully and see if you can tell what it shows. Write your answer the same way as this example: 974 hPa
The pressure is 980 hPa
